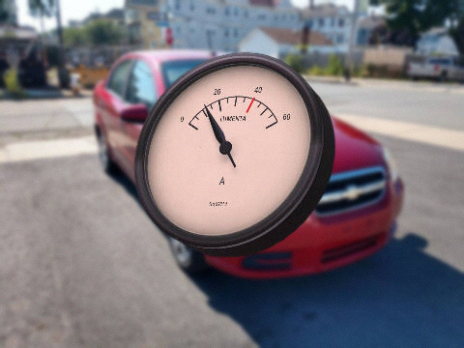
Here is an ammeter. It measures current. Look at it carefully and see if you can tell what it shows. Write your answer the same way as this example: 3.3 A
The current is 12.5 A
